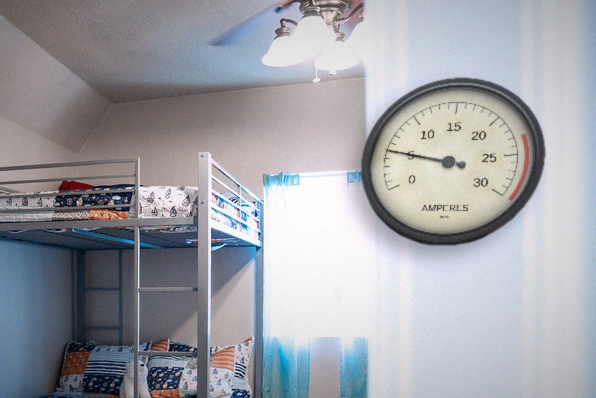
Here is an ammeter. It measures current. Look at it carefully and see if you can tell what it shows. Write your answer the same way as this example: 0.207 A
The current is 5 A
